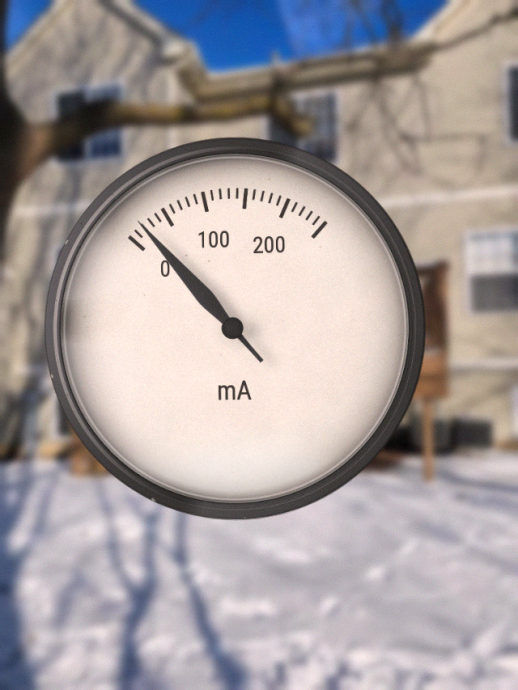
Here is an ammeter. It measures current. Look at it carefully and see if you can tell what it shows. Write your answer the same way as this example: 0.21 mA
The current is 20 mA
